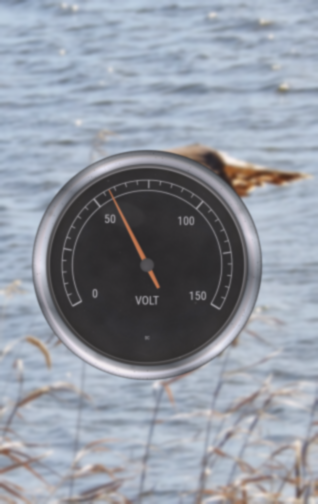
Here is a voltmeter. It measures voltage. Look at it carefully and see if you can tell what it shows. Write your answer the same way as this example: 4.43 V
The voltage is 57.5 V
